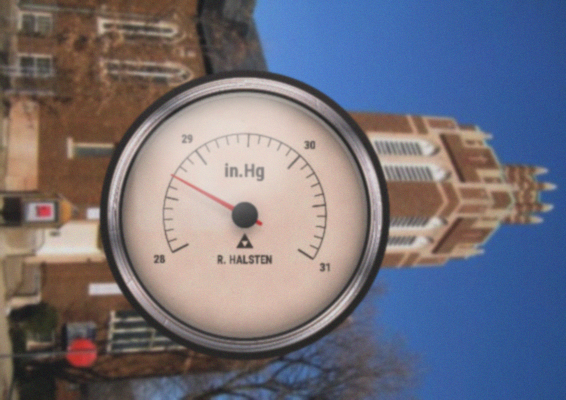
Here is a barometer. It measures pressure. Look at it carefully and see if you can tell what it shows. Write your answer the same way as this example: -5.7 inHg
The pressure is 28.7 inHg
